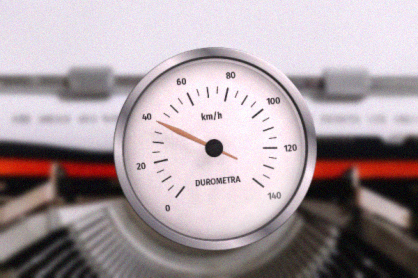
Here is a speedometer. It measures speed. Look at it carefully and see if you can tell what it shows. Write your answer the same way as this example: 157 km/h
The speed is 40 km/h
